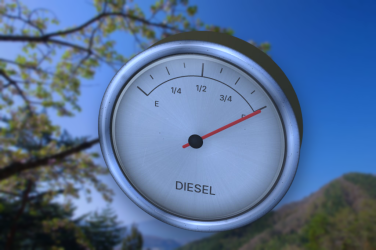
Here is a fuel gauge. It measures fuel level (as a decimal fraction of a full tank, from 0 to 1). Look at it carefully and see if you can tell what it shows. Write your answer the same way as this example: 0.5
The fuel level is 1
